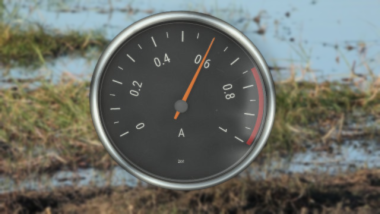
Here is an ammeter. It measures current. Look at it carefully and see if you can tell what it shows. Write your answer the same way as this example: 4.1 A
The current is 0.6 A
